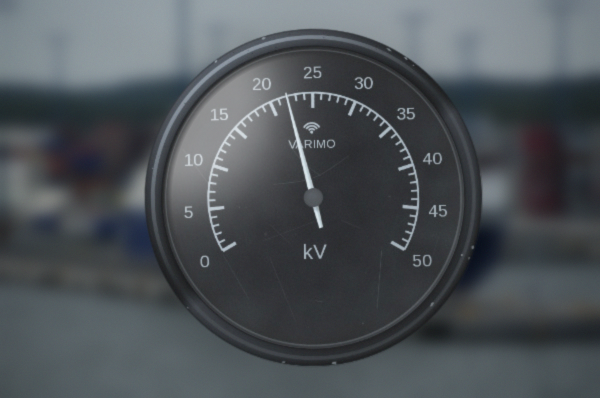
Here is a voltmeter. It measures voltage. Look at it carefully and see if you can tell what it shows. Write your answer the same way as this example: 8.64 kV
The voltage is 22 kV
